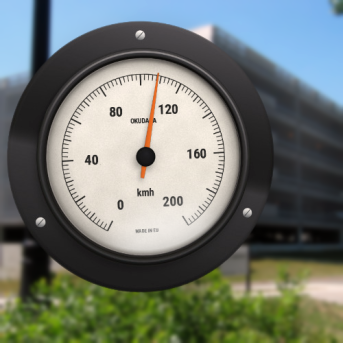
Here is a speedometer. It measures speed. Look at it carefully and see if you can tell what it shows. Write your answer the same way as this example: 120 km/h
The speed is 108 km/h
